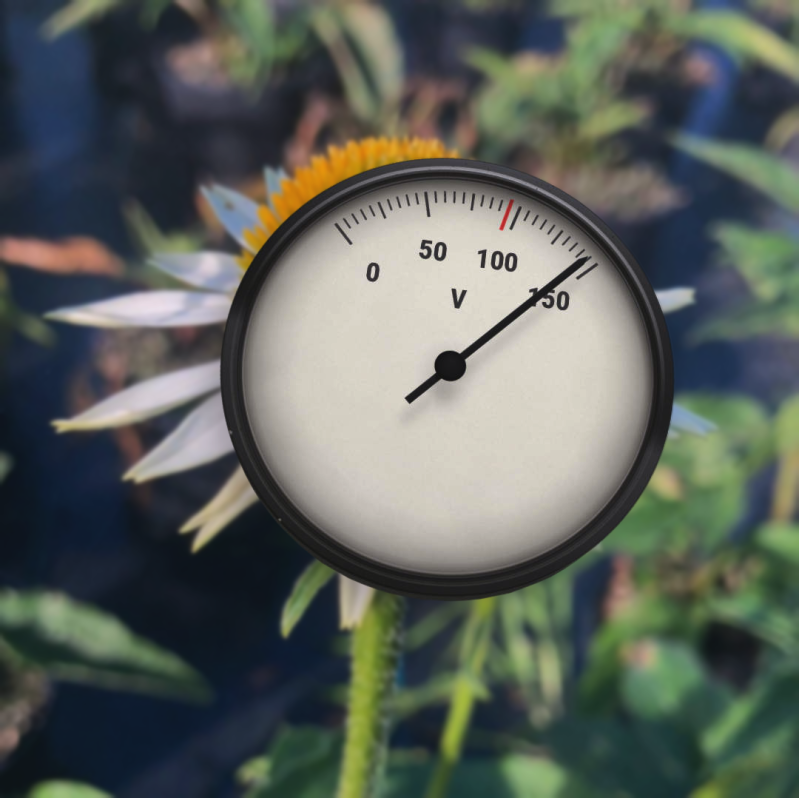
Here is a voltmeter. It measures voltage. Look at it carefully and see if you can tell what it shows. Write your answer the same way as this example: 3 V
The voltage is 145 V
